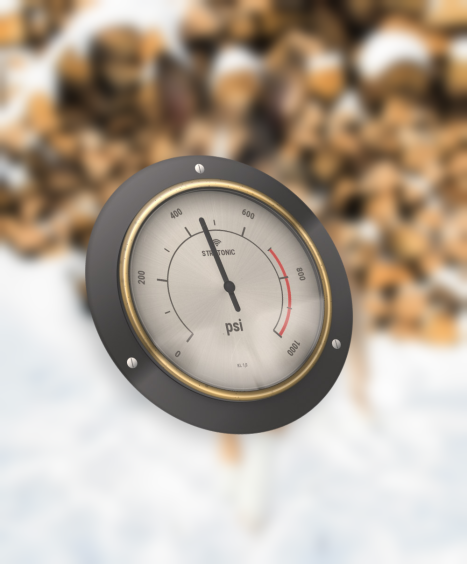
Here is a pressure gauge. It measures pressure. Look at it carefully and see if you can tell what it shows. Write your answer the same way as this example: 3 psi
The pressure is 450 psi
